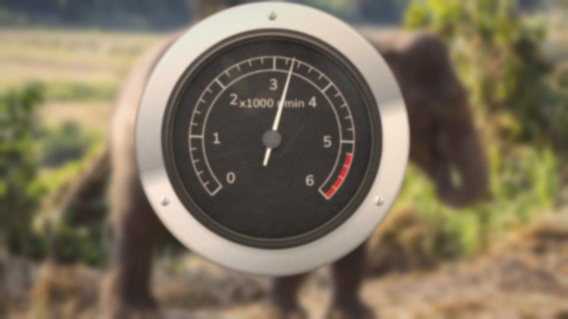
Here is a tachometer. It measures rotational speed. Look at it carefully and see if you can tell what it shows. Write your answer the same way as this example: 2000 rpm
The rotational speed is 3300 rpm
